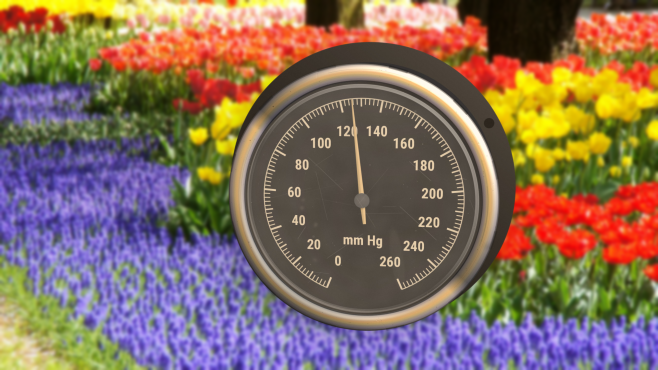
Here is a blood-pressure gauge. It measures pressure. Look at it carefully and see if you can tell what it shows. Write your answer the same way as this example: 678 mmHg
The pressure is 126 mmHg
